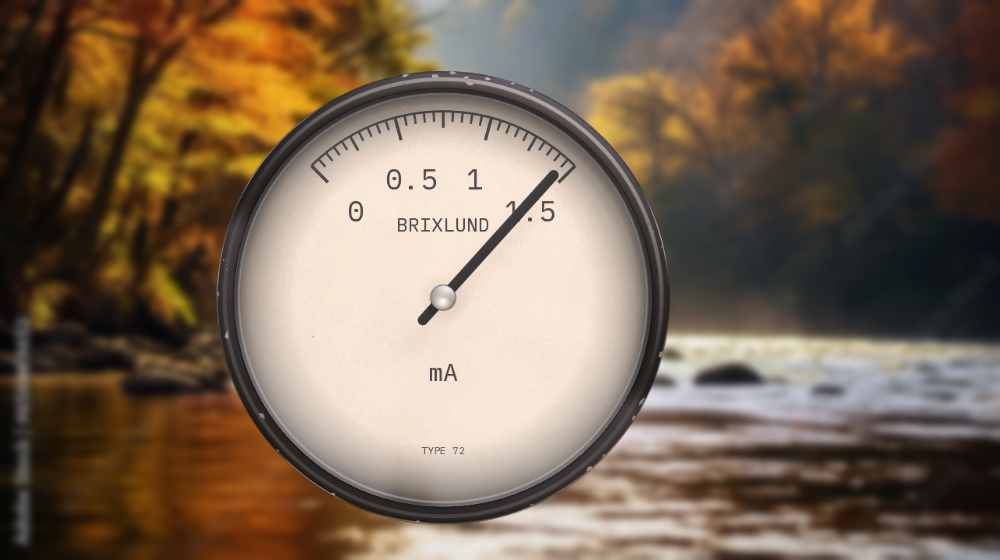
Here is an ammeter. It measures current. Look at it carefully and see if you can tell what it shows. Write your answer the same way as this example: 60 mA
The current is 1.45 mA
